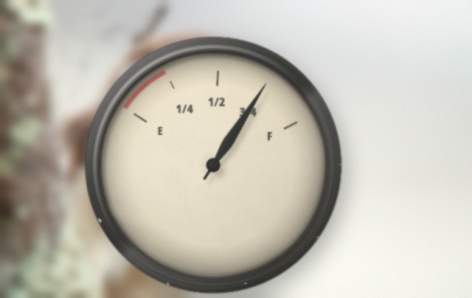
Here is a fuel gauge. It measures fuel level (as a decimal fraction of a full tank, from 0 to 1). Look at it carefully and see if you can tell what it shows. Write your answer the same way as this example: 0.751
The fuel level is 0.75
